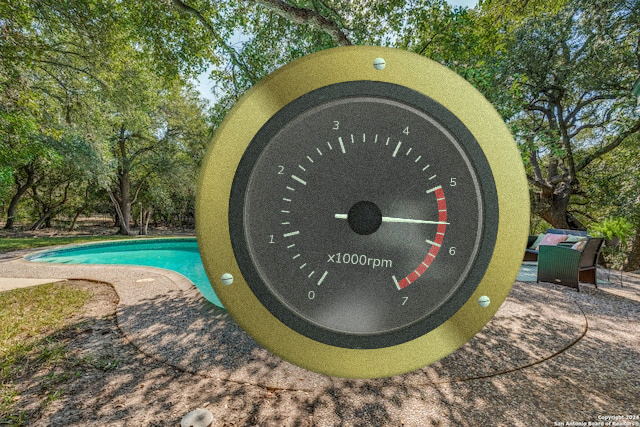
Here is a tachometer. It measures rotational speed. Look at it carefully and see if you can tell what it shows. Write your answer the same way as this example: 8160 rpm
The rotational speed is 5600 rpm
